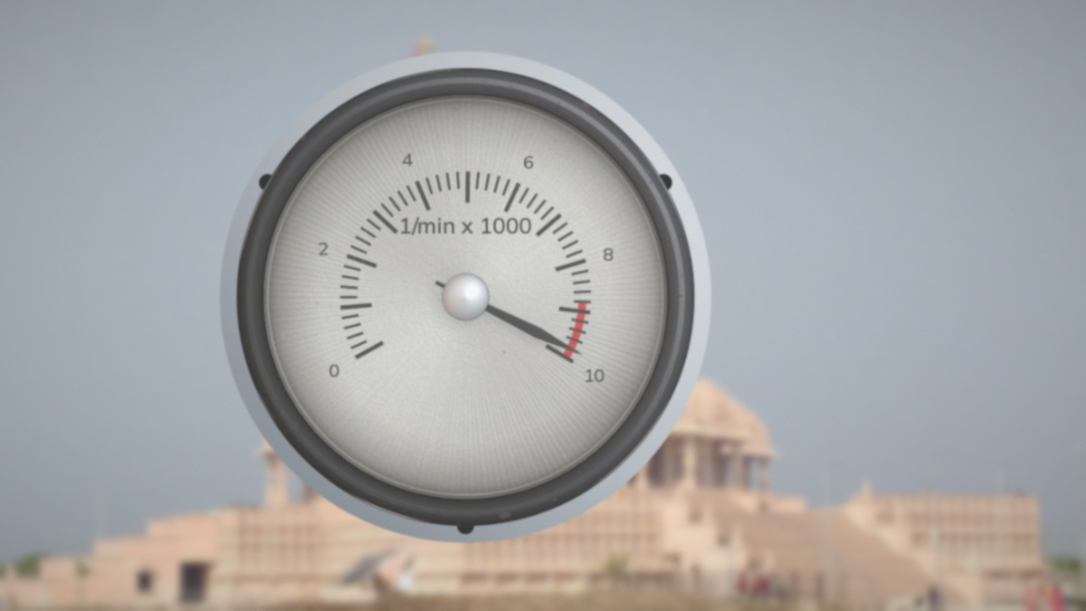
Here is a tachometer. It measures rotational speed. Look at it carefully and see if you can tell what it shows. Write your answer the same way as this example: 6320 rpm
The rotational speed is 9800 rpm
